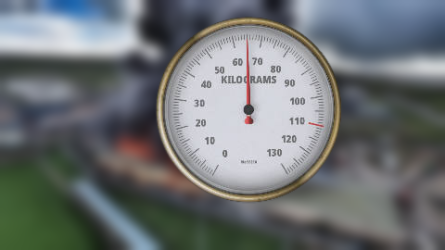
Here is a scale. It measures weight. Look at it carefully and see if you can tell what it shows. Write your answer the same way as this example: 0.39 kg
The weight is 65 kg
